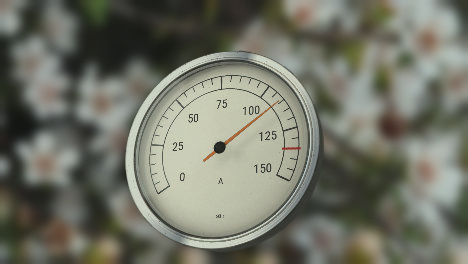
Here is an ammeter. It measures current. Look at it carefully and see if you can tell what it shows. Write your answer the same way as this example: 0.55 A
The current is 110 A
